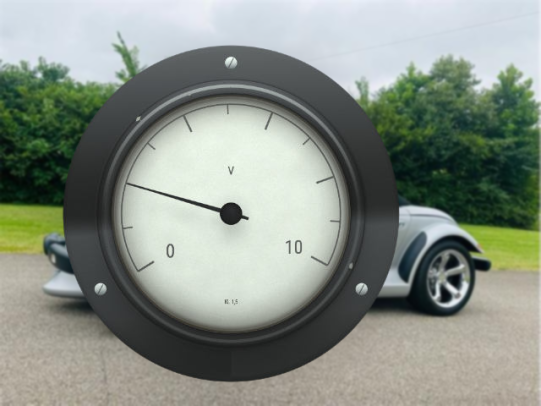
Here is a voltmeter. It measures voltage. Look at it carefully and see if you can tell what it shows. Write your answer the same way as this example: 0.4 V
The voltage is 2 V
